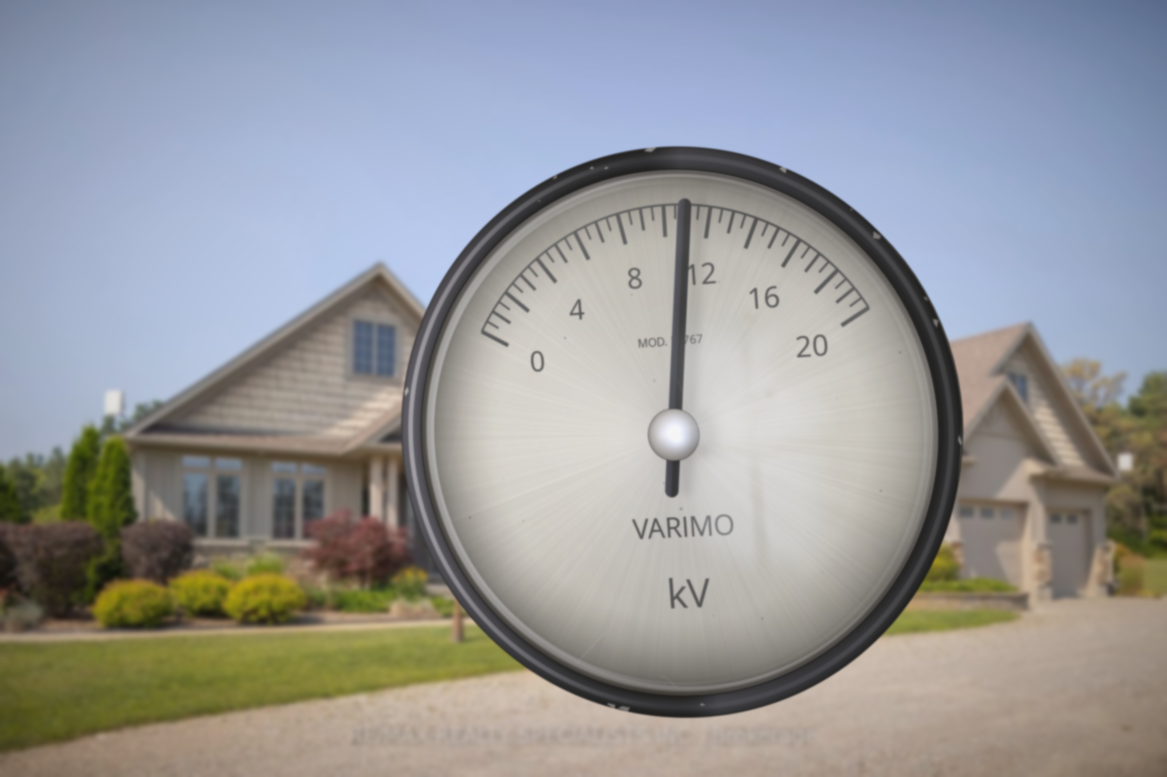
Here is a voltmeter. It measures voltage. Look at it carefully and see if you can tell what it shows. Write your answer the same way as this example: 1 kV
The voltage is 11 kV
